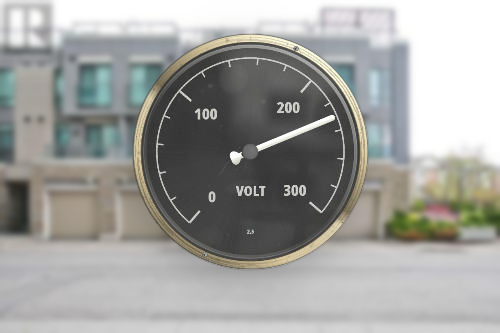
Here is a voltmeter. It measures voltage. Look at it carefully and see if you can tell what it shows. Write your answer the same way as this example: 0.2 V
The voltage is 230 V
